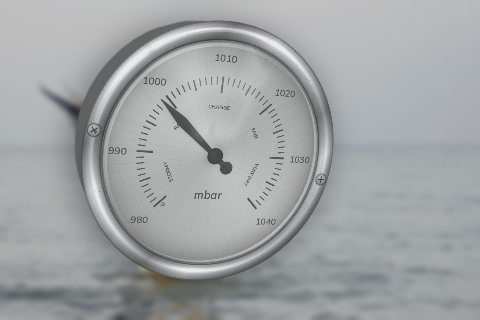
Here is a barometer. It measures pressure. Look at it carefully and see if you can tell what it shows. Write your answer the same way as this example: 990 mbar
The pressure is 999 mbar
